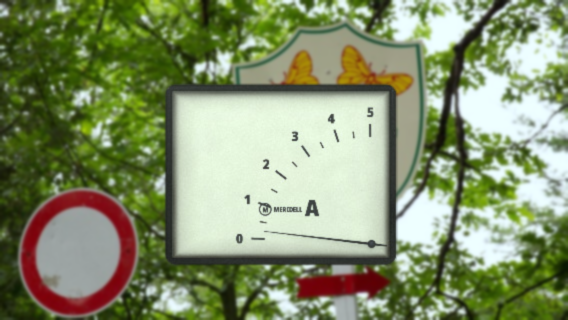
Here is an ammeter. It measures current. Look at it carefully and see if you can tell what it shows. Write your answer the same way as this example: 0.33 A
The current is 0.25 A
